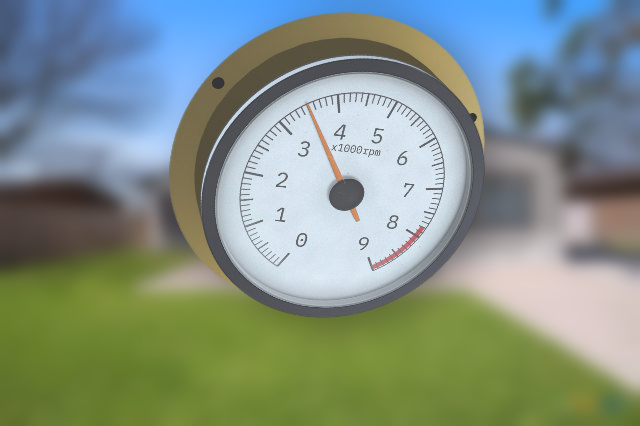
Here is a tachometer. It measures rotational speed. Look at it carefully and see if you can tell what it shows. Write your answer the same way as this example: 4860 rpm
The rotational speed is 3500 rpm
